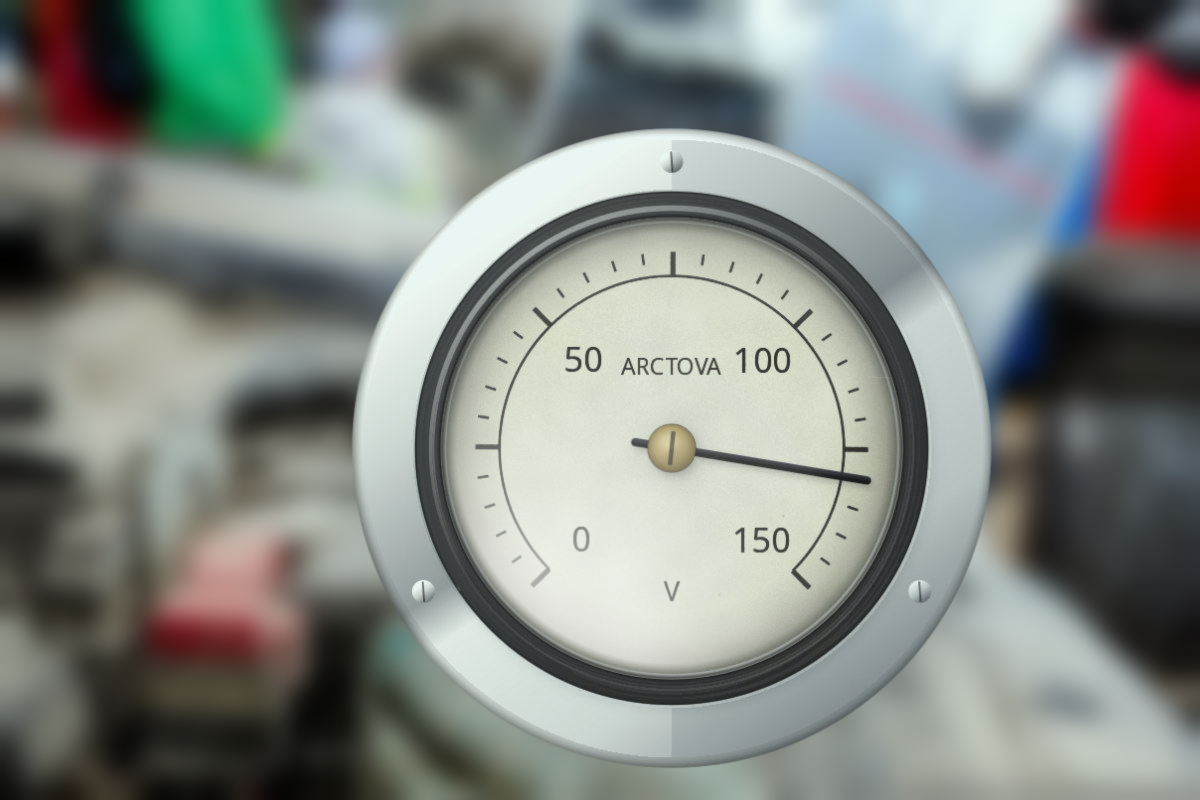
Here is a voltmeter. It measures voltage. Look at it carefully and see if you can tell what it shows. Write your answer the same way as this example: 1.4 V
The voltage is 130 V
